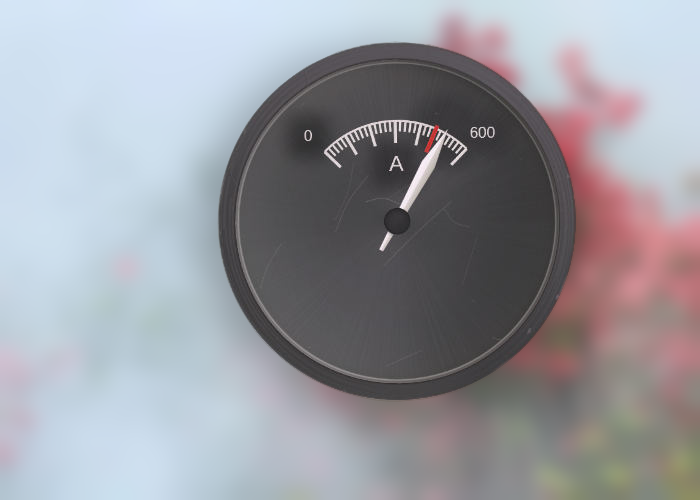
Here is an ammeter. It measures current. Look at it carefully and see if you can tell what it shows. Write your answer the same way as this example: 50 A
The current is 500 A
